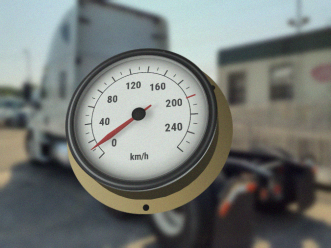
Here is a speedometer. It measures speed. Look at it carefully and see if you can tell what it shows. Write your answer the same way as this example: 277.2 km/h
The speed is 10 km/h
